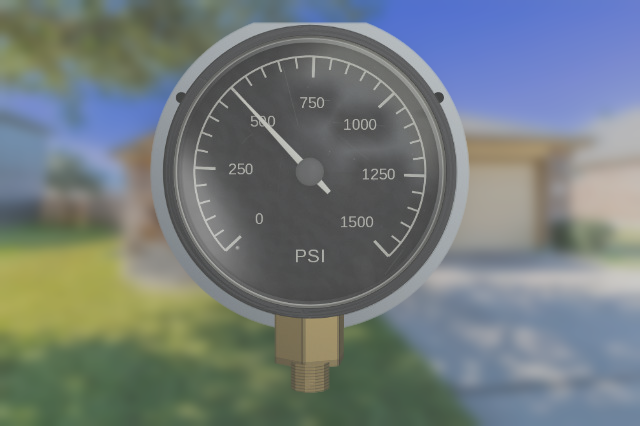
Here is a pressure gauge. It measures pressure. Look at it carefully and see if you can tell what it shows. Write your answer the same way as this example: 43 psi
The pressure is 500 psi
